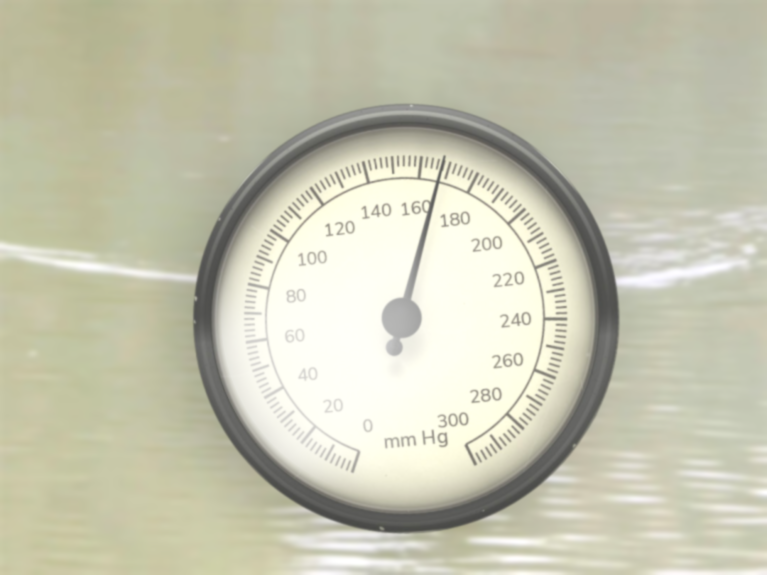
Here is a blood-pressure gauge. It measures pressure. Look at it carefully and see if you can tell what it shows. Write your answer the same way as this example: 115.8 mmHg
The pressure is 168 mmHg
